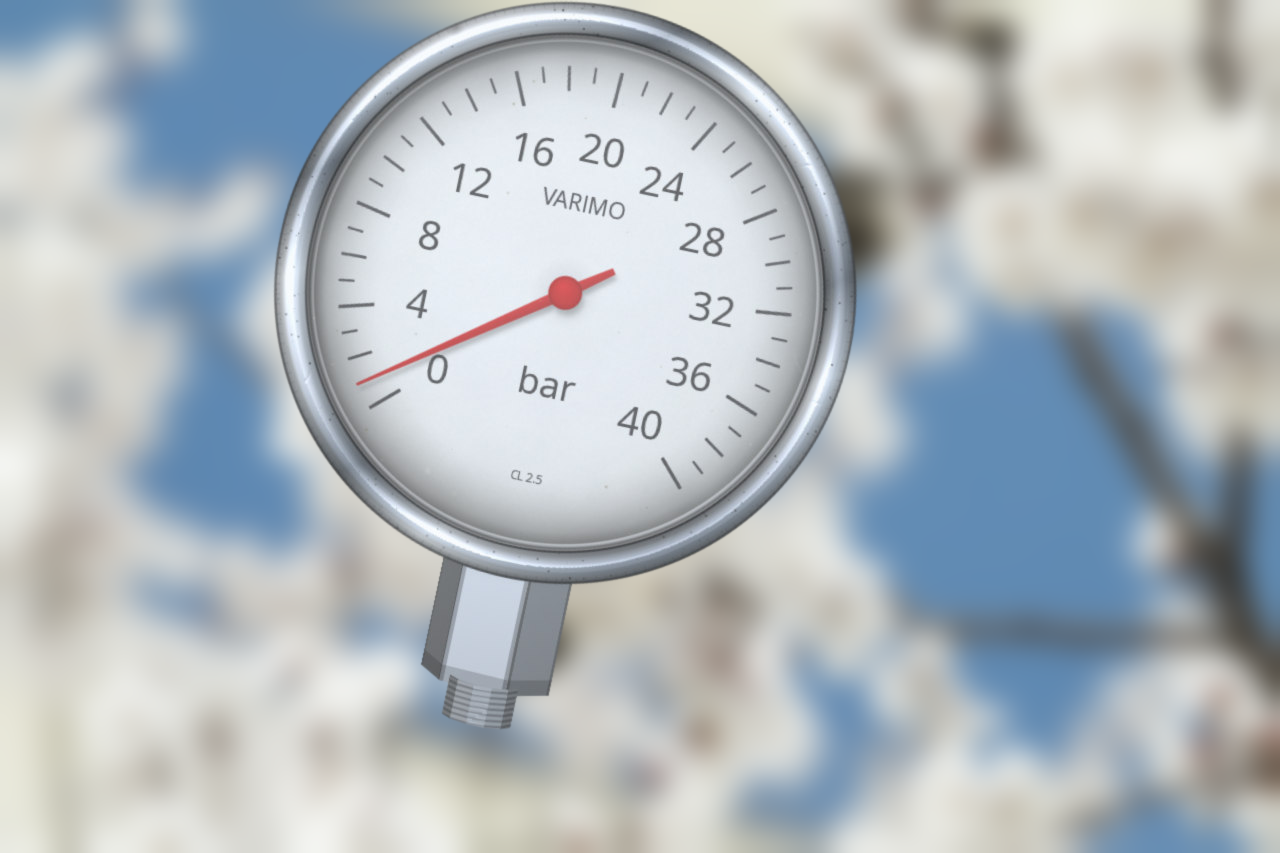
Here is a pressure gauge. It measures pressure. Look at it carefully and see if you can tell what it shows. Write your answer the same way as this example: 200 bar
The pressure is 1 bar
